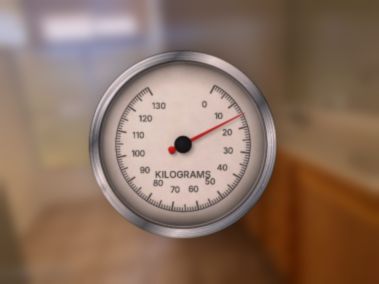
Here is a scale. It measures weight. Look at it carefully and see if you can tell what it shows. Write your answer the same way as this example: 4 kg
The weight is 15 kg
